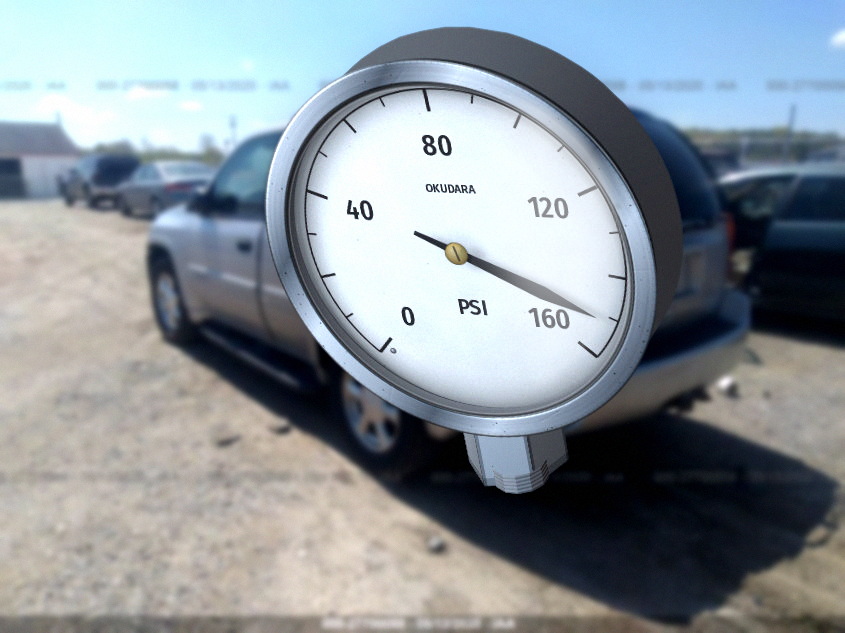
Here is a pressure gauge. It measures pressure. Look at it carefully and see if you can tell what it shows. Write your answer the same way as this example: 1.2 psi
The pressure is 150 psi
